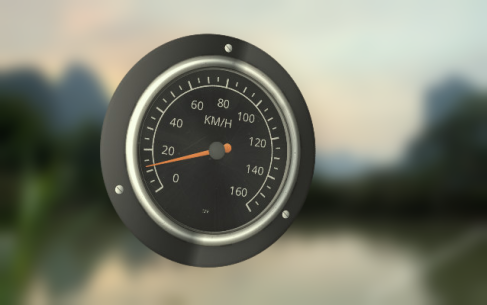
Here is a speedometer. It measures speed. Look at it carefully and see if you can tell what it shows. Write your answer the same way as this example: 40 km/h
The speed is 12.5 km/h
